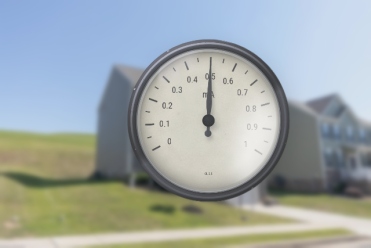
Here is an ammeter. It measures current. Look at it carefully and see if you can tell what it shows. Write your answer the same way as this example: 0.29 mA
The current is 0.5 mA
